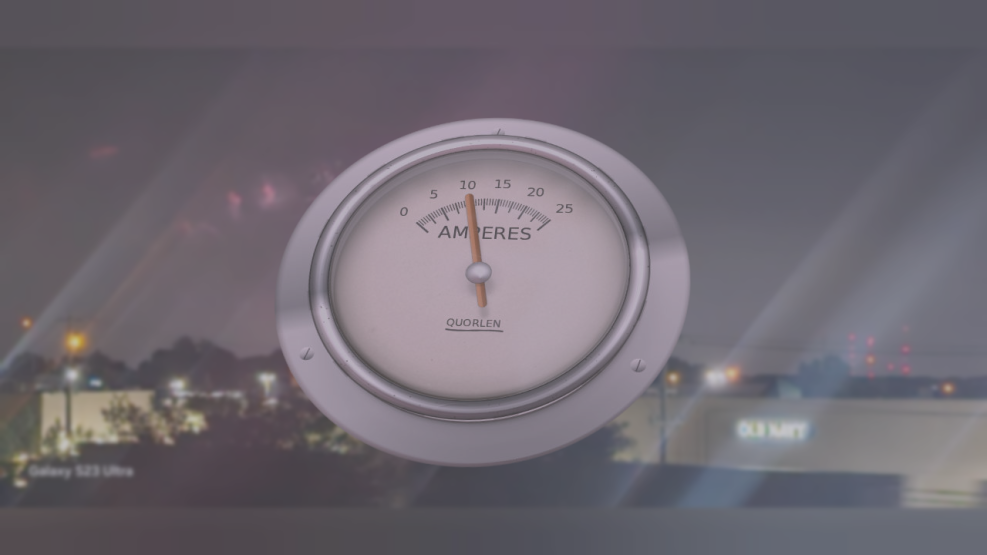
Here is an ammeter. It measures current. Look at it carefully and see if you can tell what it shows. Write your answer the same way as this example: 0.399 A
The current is 10 A
